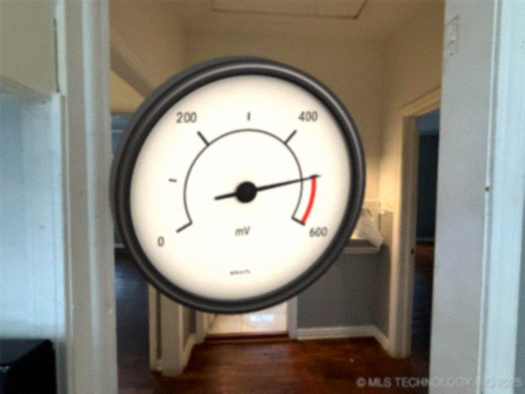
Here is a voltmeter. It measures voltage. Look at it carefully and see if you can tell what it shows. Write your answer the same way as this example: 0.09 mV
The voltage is 500 mV
